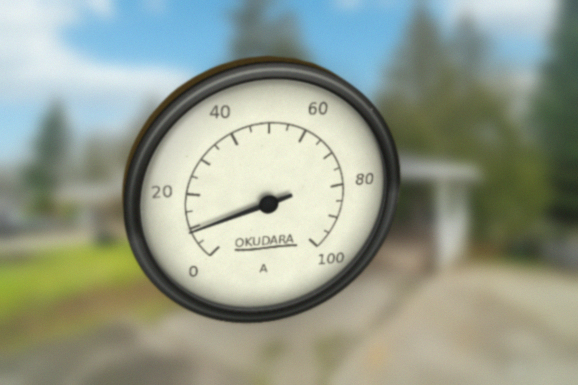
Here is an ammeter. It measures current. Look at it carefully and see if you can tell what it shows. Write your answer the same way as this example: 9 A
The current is 10 A
